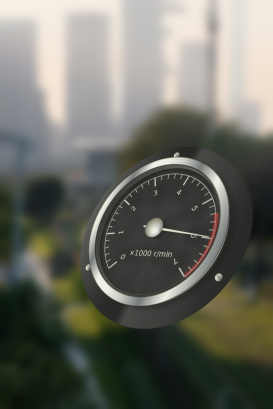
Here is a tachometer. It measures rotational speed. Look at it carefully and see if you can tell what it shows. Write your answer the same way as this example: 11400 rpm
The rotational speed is 6000 rpm
